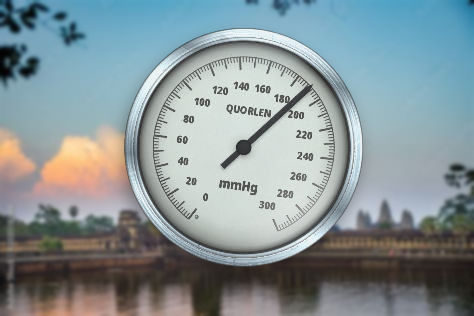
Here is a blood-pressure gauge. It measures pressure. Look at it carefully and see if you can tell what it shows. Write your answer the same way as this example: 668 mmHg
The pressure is 190 mmHg
